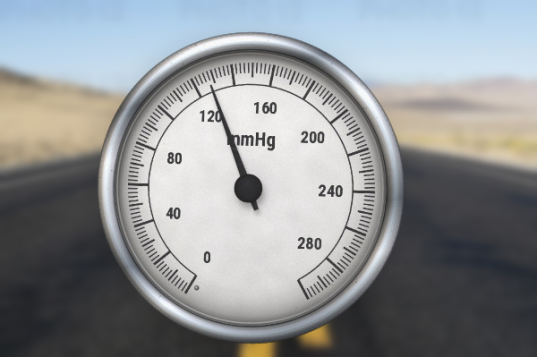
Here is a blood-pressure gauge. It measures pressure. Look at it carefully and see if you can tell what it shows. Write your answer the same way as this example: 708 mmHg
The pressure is 128 mmHg
